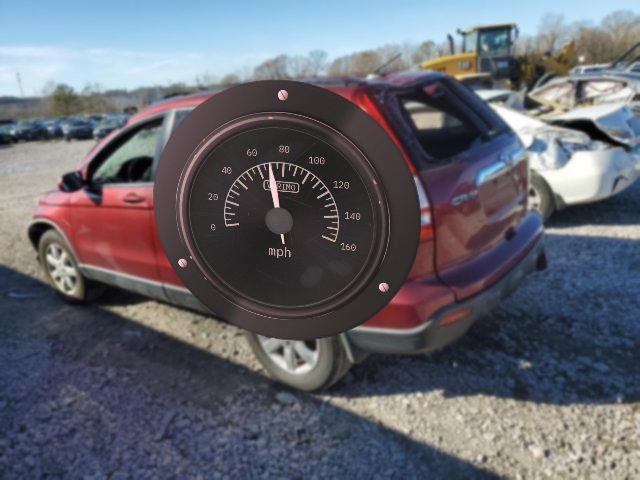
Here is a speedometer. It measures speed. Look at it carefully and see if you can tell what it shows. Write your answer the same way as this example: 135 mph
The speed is 70 mph
